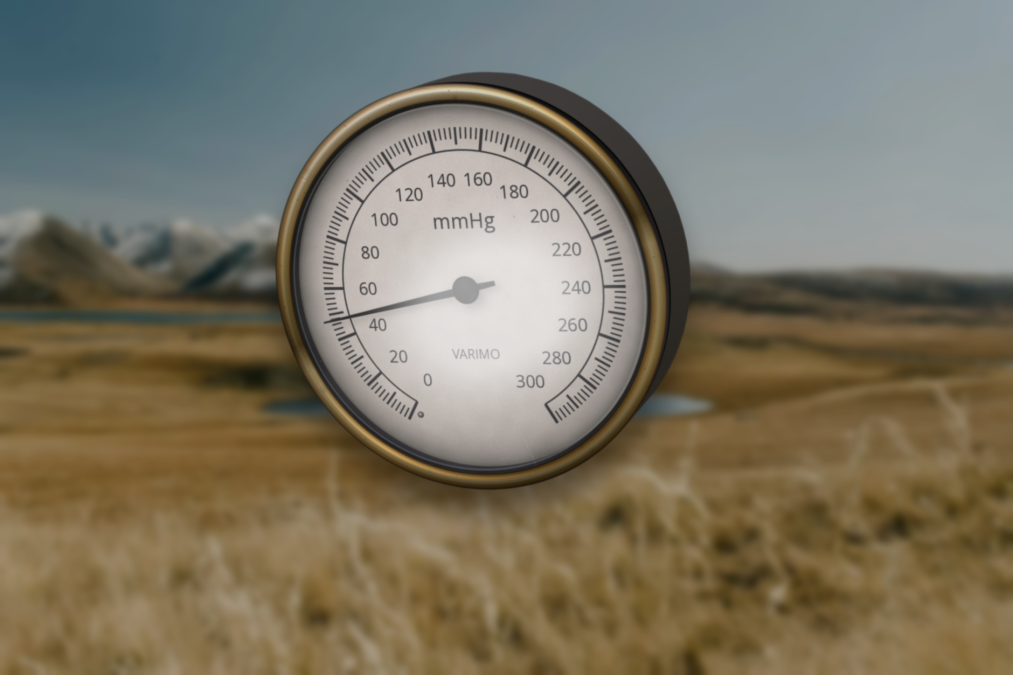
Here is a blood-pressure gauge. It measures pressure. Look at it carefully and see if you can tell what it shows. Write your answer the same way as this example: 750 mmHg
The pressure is 48 mmHg
